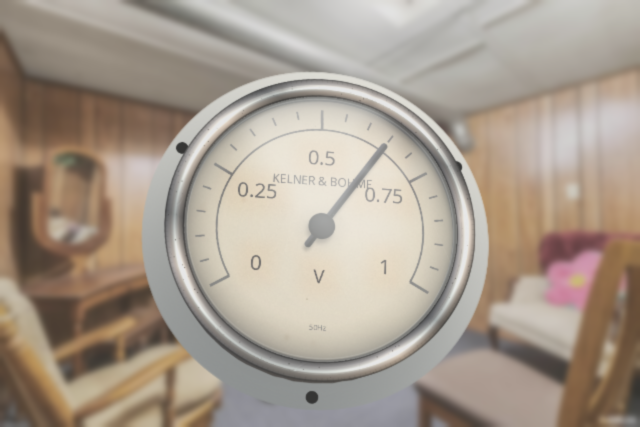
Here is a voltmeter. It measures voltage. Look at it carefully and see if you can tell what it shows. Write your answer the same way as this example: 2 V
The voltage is 0.65 V
